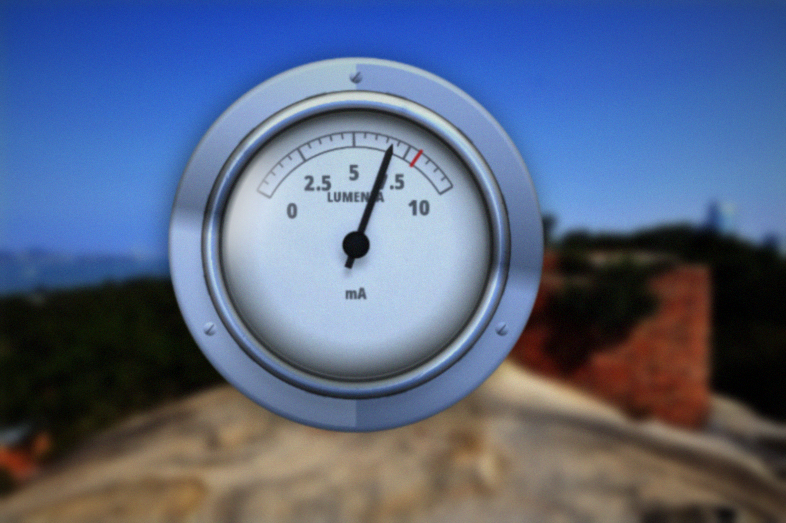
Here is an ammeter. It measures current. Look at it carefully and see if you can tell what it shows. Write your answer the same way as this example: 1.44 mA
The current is 6.75 mA
